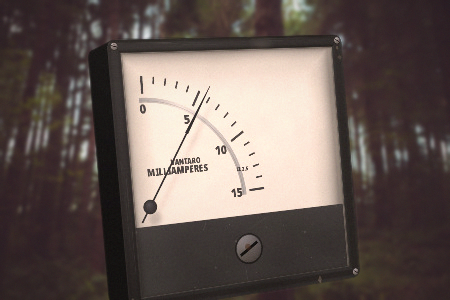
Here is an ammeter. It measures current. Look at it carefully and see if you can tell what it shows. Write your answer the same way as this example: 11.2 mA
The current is 5.5 mA
